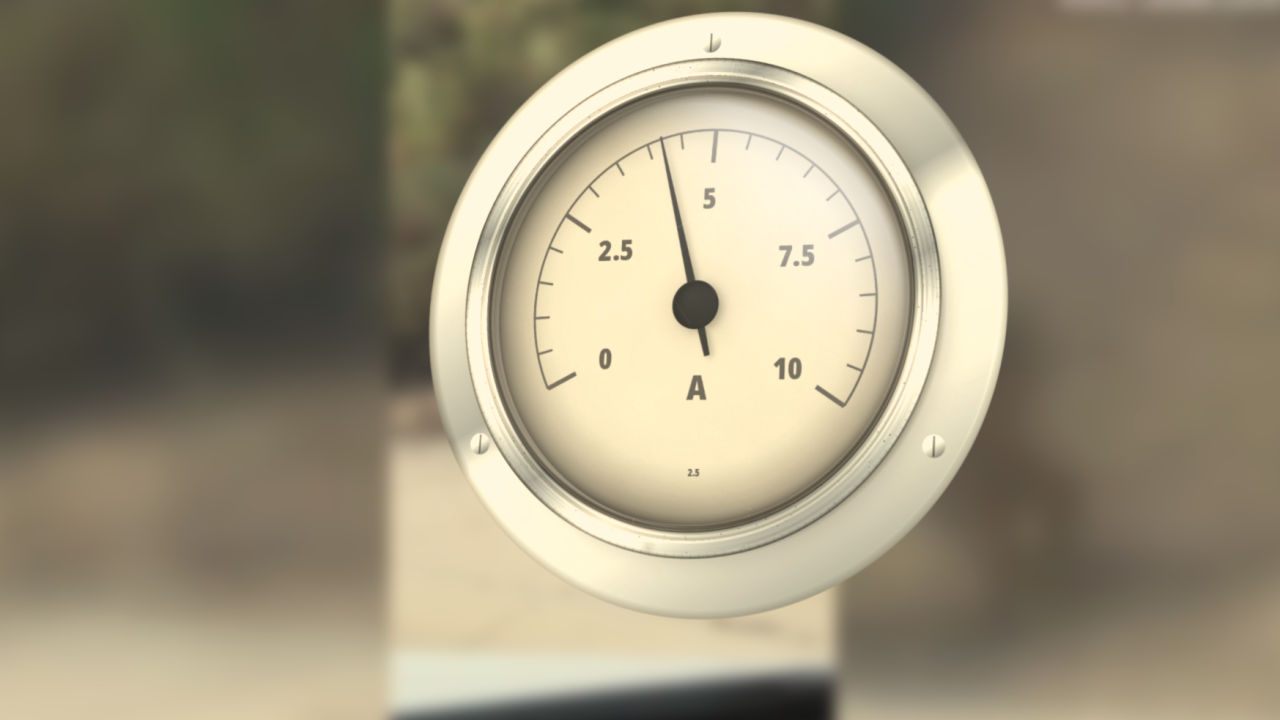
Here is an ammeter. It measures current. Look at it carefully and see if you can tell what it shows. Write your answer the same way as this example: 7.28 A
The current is 4.25 A
